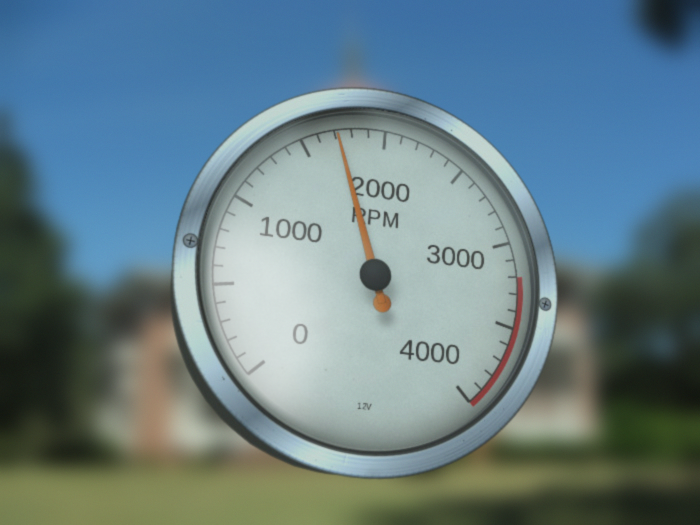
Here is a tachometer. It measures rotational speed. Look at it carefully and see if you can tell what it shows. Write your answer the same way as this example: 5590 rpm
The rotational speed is 1700 rpm
